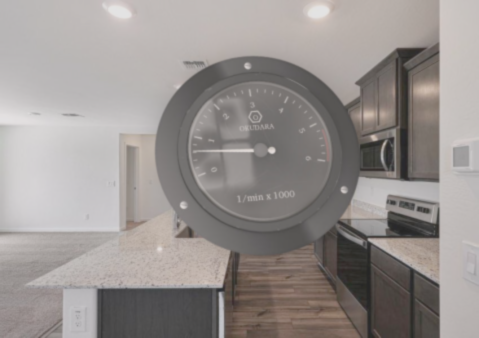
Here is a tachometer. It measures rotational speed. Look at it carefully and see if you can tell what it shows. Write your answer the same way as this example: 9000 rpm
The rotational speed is 600 rpm
